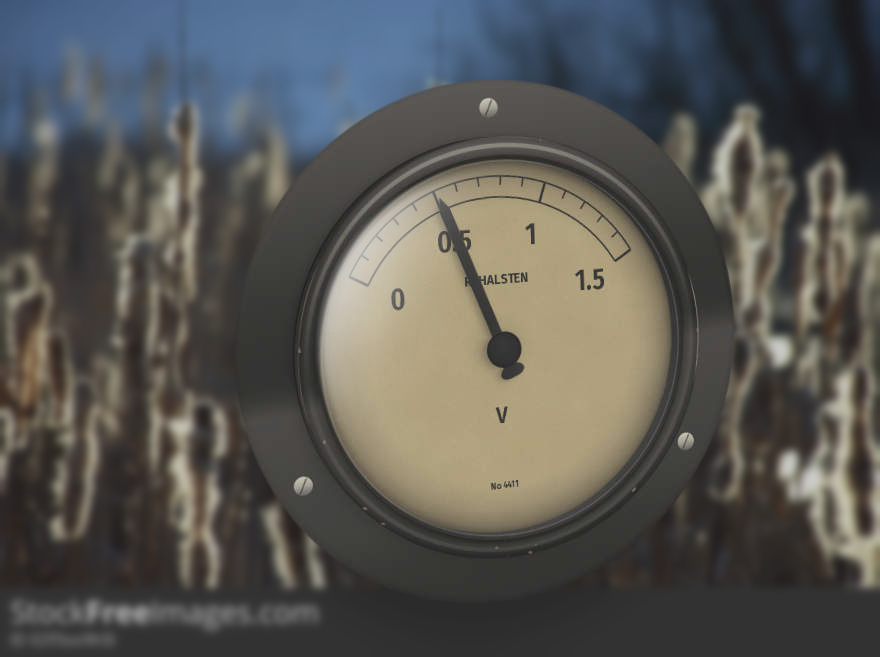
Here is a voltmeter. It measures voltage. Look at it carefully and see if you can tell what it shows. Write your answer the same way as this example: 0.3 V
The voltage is 0.5 V
